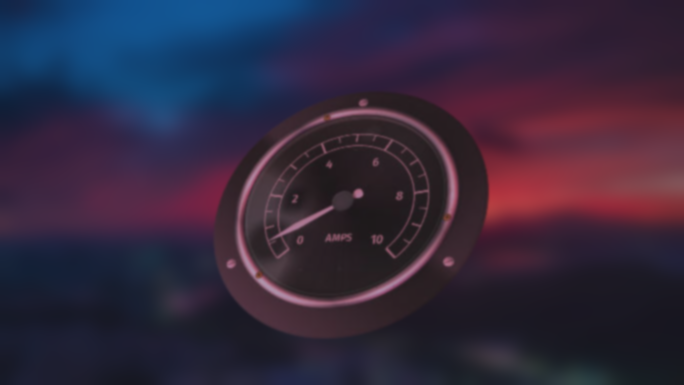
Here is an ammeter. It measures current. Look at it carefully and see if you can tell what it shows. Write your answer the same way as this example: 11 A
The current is 0.5 A
